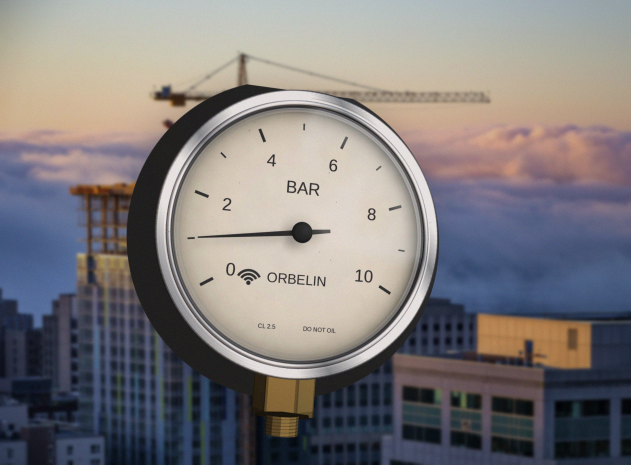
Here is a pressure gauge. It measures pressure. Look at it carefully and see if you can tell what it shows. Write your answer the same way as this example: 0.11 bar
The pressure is 1 bar
